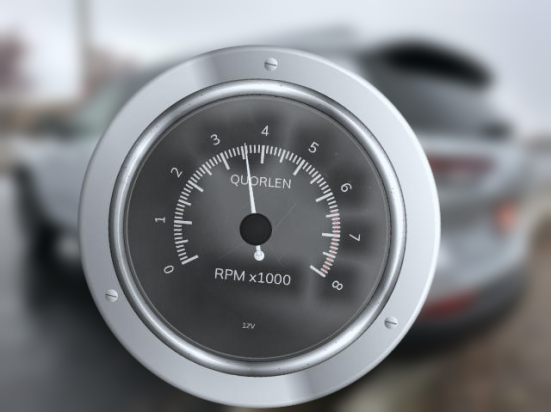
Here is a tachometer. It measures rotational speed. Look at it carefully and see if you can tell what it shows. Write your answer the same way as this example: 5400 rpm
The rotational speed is 3600 rpm
